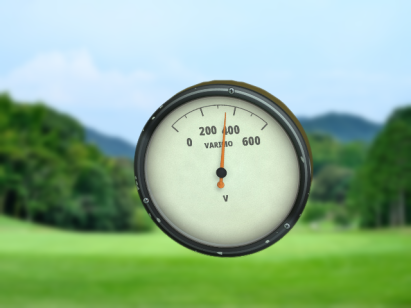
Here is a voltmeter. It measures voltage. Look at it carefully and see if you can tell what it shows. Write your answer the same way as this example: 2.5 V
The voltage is 350 V
